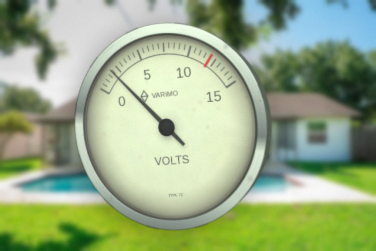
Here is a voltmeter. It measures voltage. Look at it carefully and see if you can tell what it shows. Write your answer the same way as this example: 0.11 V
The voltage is 2 V
